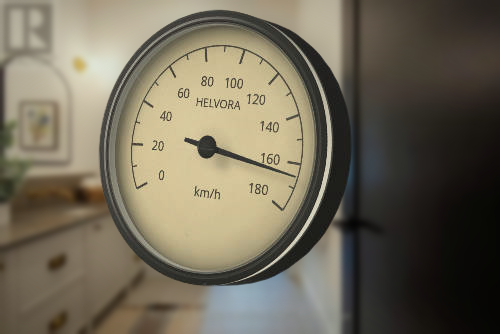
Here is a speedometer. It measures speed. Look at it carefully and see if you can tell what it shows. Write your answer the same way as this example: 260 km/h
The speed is 165 km/h
